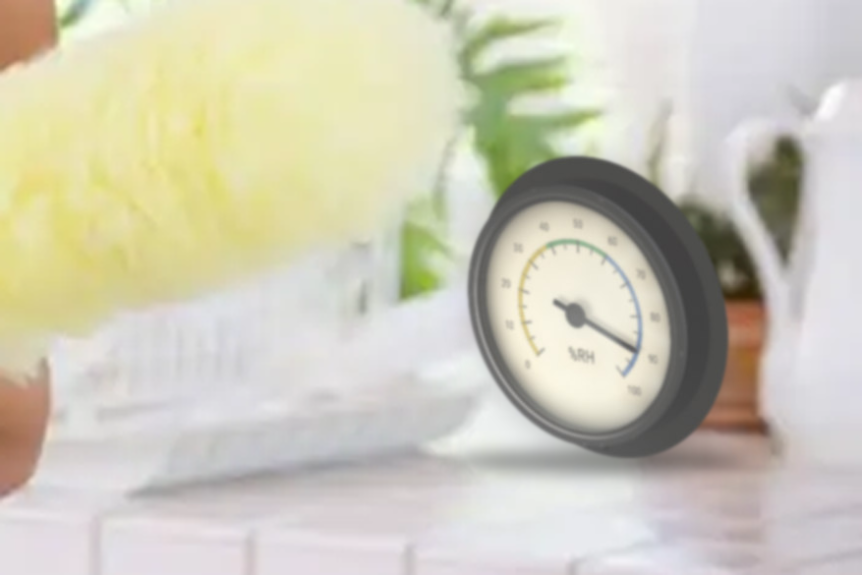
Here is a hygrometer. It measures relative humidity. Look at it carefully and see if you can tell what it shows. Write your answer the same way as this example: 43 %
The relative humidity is 90 %
